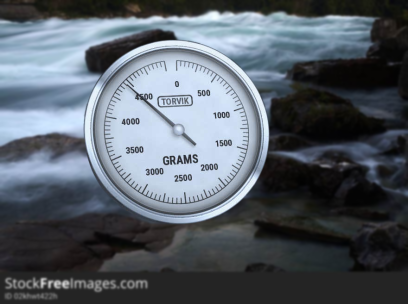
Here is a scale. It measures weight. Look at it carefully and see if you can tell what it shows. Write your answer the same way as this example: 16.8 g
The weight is 4450 g
